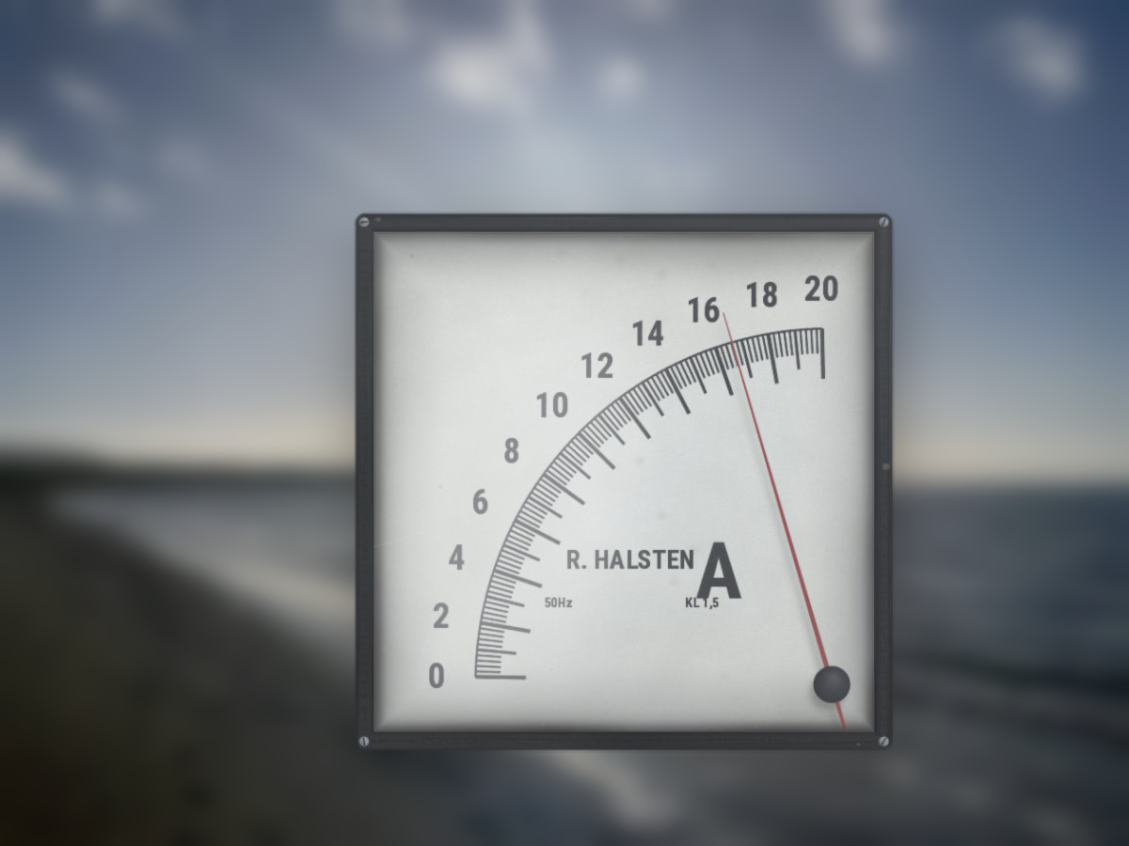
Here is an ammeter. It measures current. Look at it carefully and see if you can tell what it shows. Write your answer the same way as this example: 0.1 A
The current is 16.6 A
